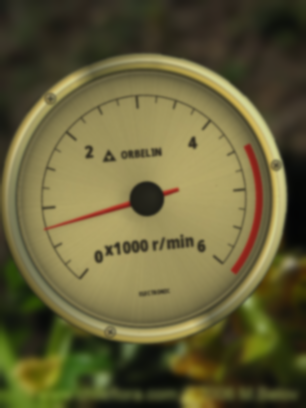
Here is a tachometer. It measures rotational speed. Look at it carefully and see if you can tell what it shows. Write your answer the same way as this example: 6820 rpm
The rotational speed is 750 rpm
